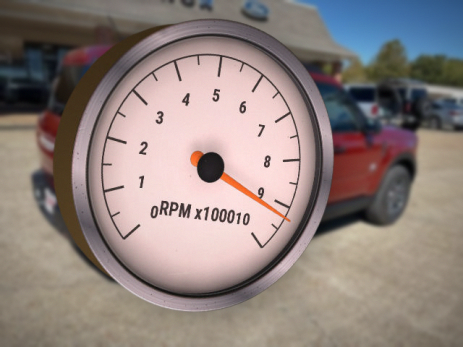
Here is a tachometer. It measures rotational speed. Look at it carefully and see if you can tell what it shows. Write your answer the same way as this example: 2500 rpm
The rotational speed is 9250 rpm
